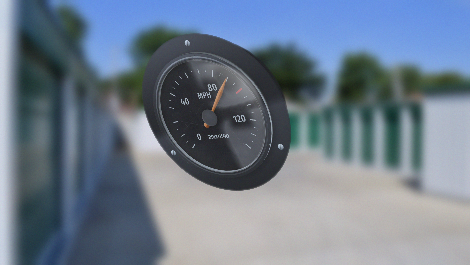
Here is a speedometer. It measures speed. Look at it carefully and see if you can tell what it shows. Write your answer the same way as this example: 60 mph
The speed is 90 mph
